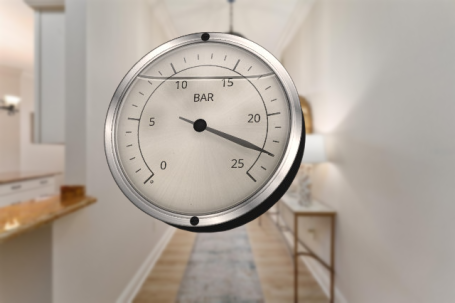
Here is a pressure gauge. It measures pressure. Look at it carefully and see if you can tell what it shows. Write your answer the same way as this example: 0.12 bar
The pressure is 23 bar
